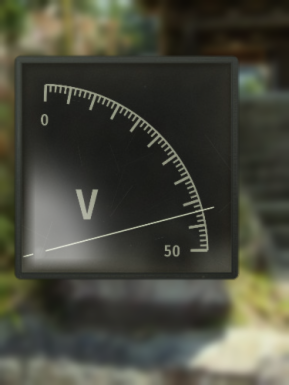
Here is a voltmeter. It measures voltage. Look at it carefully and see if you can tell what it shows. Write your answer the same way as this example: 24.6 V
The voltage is 42 V
